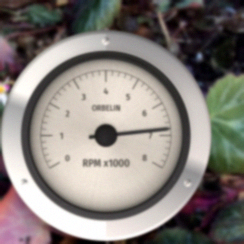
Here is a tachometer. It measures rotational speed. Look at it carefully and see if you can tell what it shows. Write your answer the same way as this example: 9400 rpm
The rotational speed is 6800 rpm
